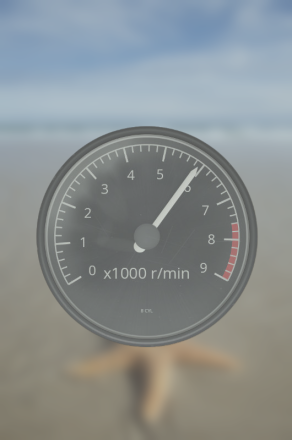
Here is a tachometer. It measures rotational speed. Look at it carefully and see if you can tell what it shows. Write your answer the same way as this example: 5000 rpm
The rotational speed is 5900 rpm
